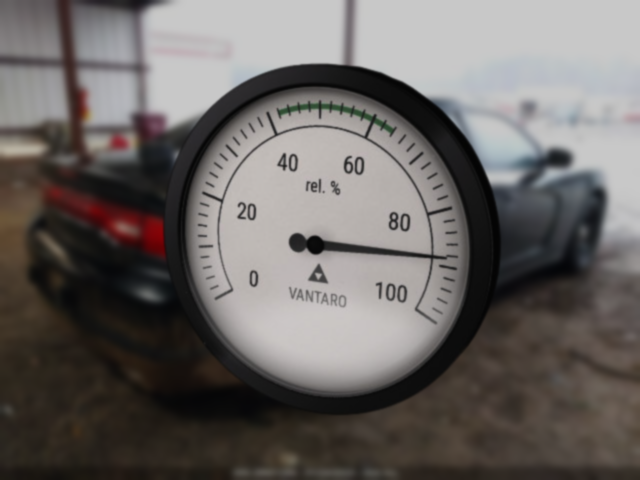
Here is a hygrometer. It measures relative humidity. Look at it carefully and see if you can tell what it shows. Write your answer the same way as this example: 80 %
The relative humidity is 88 %
